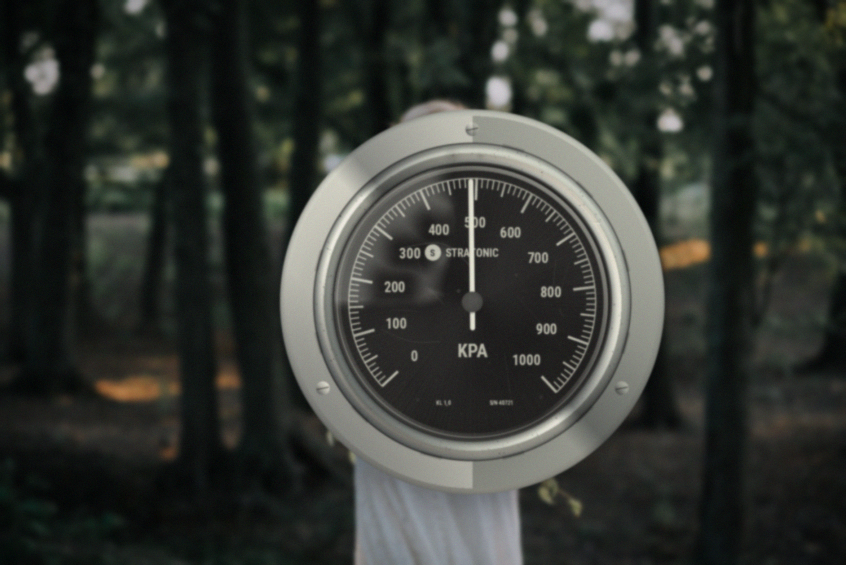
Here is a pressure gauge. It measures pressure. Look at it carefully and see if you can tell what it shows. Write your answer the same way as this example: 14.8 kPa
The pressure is 490 kPa
